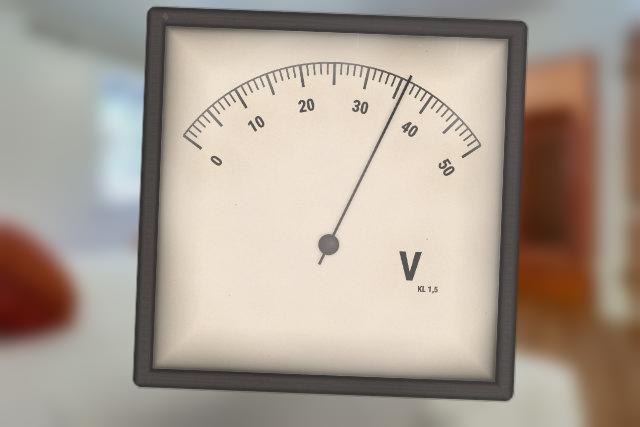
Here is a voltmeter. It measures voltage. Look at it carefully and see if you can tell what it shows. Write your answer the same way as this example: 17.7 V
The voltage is 36 V
